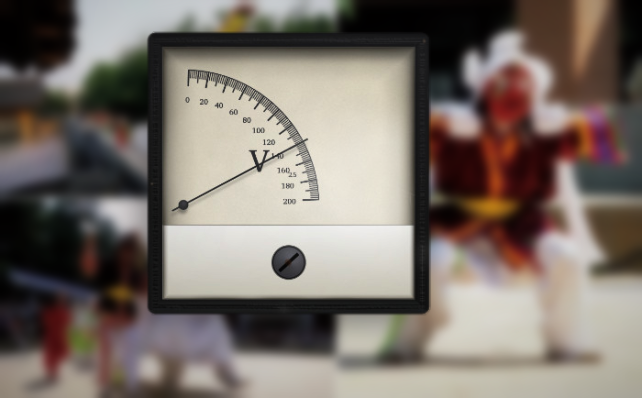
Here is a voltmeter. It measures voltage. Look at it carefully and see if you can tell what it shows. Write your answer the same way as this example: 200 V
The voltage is 140 V
